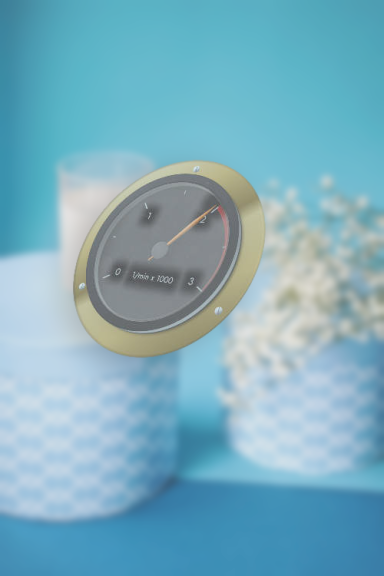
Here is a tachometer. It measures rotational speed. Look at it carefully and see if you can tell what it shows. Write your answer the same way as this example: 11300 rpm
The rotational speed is 2000 rpm
